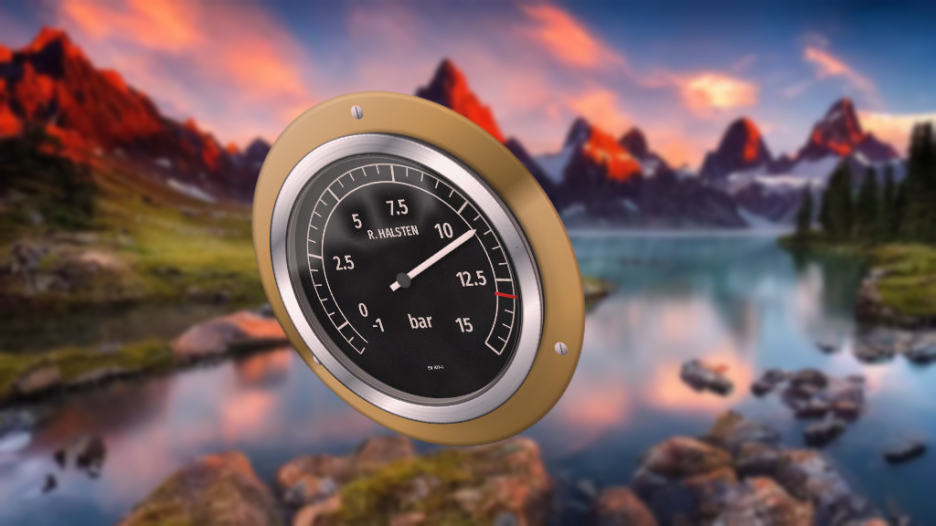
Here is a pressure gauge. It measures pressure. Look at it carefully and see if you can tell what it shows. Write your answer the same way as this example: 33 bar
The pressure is 10.75 bar
